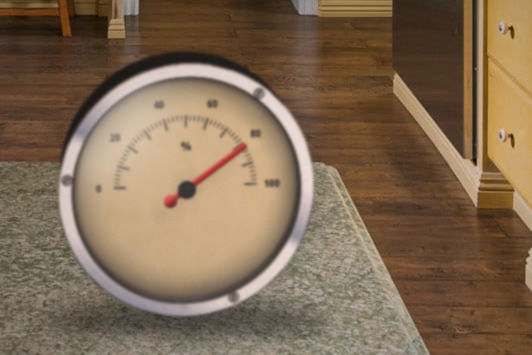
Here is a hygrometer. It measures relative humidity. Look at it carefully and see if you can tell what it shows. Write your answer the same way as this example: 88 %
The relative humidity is 80 %
